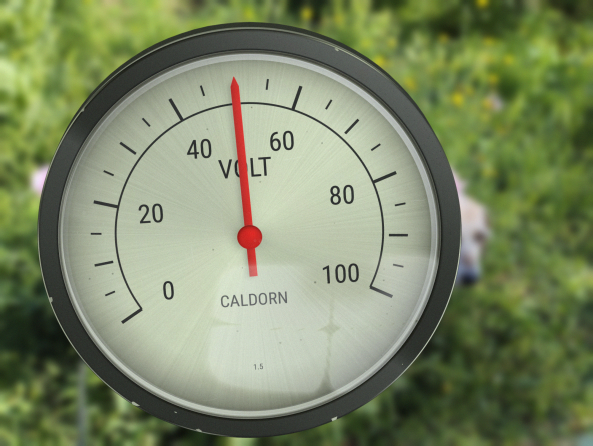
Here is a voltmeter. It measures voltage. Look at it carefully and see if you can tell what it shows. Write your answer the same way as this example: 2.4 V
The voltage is 50 V
